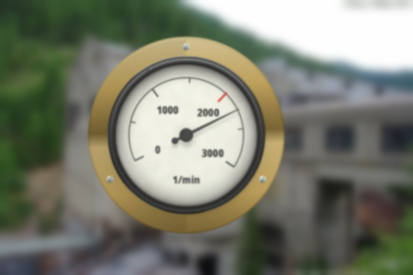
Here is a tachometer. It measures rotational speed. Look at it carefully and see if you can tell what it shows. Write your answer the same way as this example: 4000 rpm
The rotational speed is 2250 rpm
